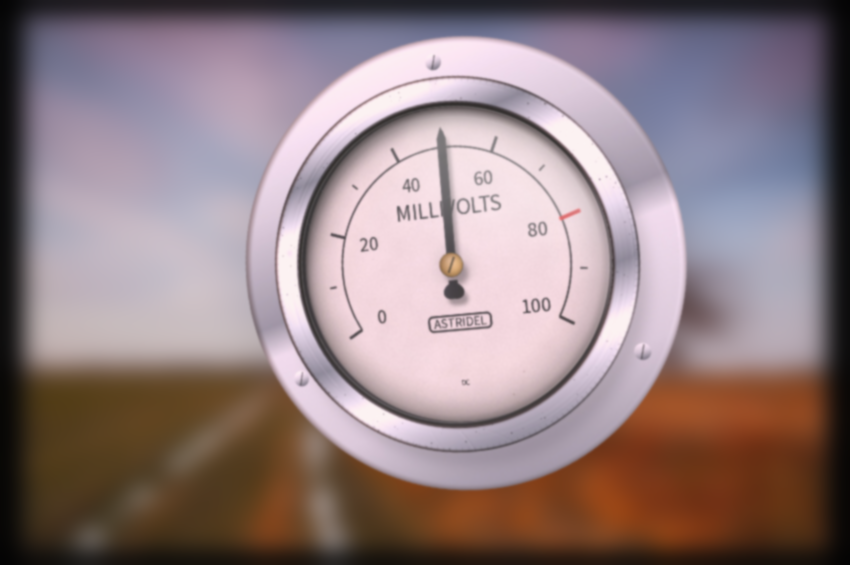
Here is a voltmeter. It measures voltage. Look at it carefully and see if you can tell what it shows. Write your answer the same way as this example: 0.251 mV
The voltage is 50 mV
